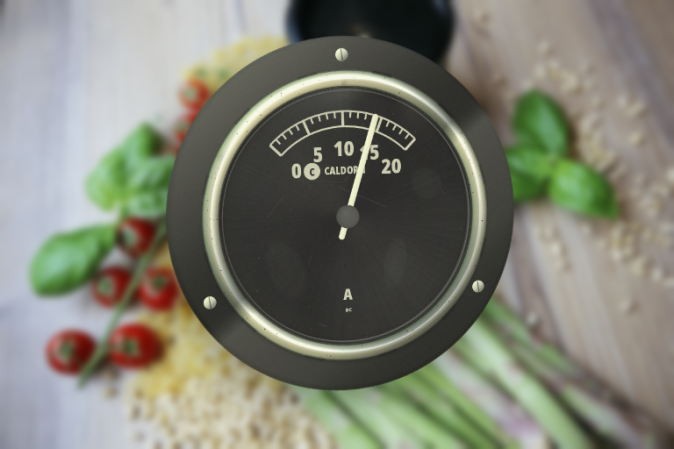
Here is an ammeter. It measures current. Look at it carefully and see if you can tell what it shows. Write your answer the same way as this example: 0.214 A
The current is 14 A
